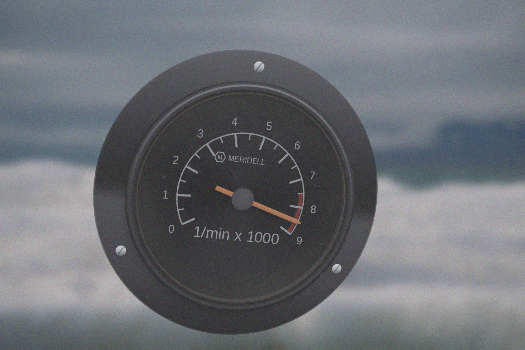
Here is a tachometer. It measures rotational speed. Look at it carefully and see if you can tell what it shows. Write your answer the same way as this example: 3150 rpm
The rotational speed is 8500 rpm
